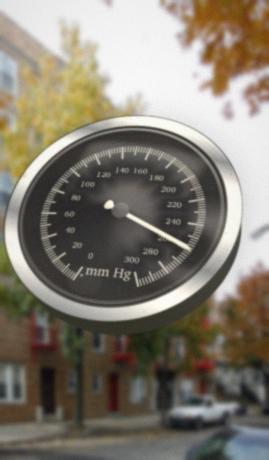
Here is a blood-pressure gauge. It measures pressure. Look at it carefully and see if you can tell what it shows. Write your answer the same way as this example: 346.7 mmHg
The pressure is 260 mmHg
